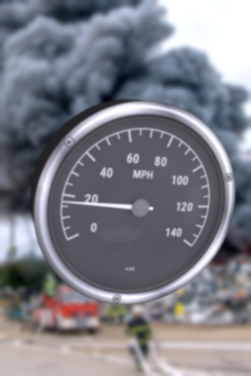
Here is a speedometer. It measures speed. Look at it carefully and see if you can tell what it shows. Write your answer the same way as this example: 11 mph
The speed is 17.5 mph
